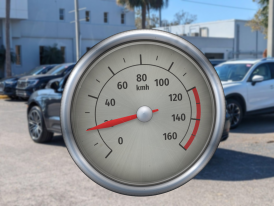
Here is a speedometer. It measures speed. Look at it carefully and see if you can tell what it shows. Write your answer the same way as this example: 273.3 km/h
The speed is 20 km/h
